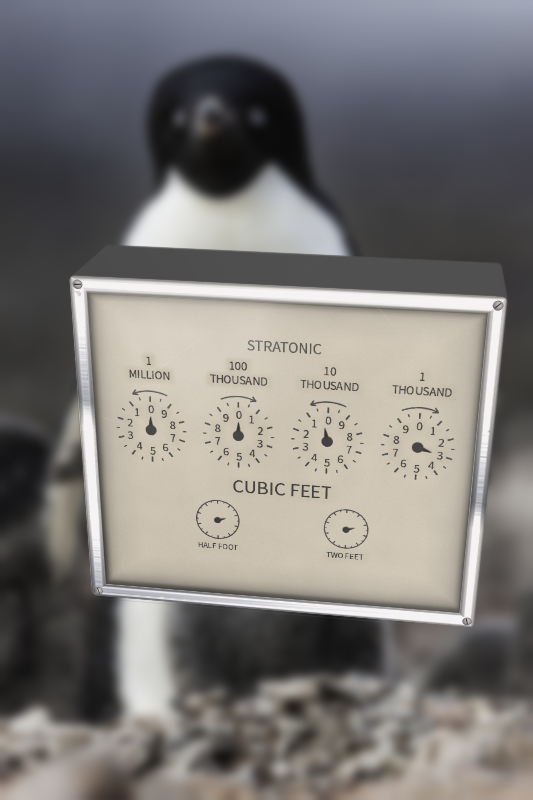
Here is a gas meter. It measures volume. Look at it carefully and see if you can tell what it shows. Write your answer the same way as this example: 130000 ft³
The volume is 300 ft³
